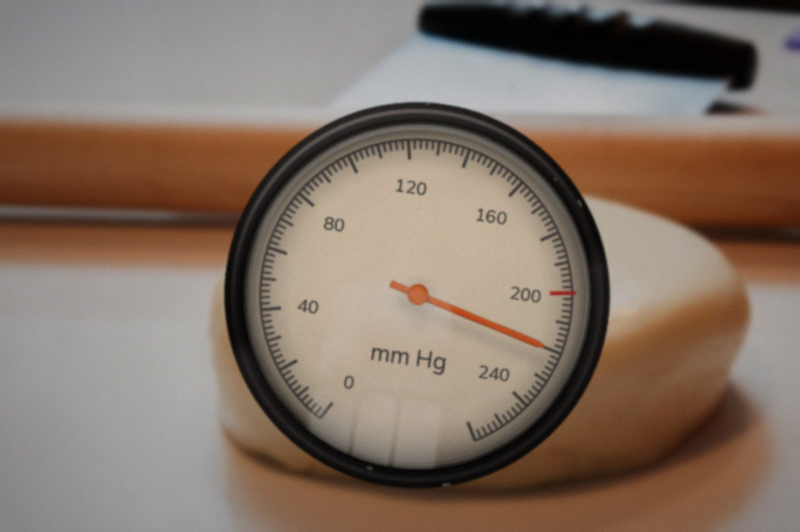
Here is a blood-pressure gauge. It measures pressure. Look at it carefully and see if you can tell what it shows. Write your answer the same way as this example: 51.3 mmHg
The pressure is 220 mmHg
